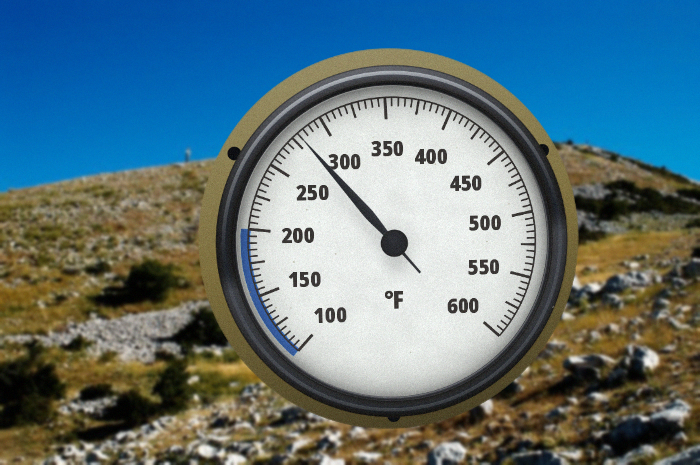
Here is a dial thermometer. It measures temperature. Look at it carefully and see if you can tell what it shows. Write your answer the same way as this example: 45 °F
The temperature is 280 °F
